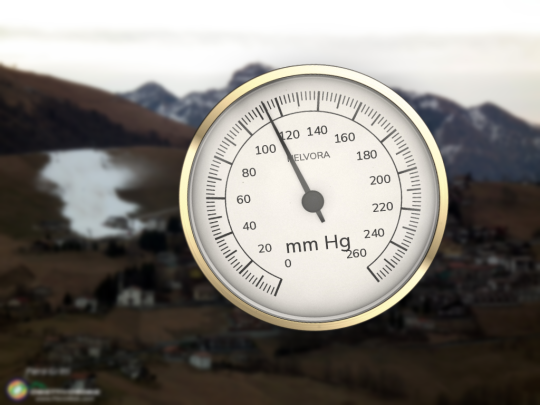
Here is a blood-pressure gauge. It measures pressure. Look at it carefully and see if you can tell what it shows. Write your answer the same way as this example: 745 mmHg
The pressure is 114 mmHg
